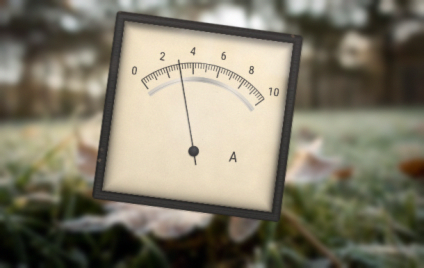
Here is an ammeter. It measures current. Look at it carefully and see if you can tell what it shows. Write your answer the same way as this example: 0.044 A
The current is 3 A
